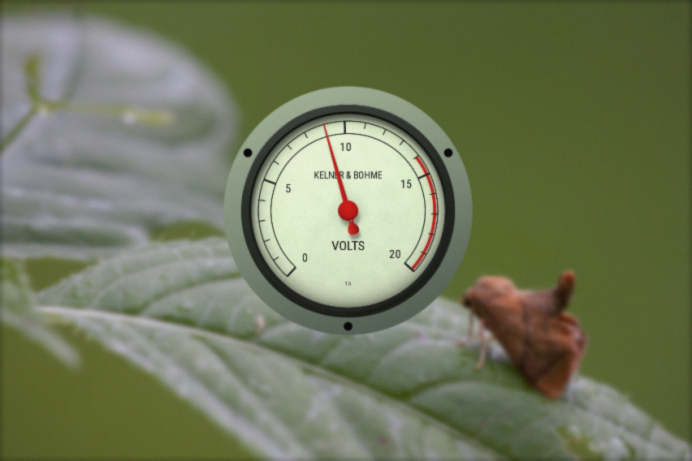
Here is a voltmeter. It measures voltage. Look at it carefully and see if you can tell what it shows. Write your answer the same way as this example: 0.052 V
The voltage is 9 V
